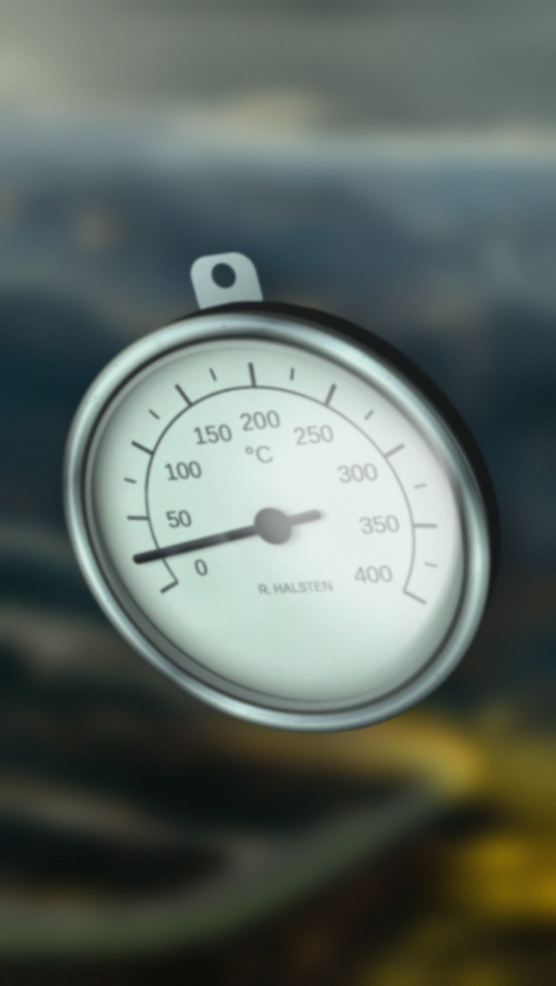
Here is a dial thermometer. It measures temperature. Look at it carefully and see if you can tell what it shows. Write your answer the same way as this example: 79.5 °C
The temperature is 25 °C
